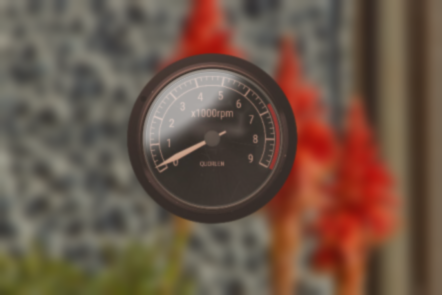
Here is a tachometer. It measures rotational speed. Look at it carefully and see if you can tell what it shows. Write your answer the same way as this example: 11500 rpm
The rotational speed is 200 rpm
